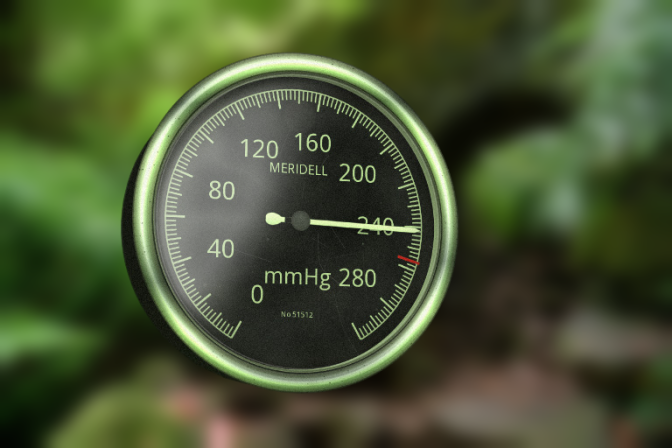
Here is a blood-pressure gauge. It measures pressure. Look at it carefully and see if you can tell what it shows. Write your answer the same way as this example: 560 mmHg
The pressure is 242 mmHg
